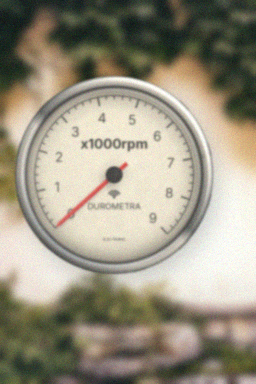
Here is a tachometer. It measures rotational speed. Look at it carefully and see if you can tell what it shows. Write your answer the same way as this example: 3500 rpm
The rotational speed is 0 rpm
